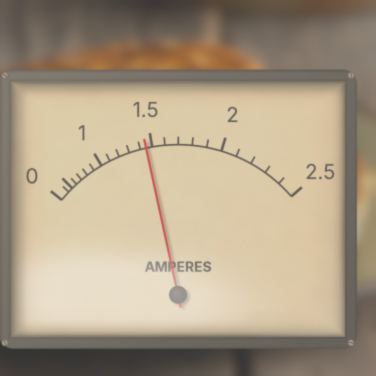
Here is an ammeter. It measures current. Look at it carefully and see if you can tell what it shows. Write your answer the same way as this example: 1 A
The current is 1.45 A
